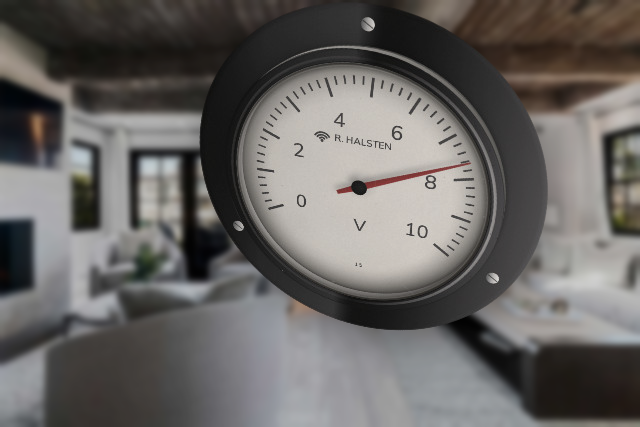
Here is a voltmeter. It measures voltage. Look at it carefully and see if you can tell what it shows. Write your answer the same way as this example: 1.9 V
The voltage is 7.6 V
